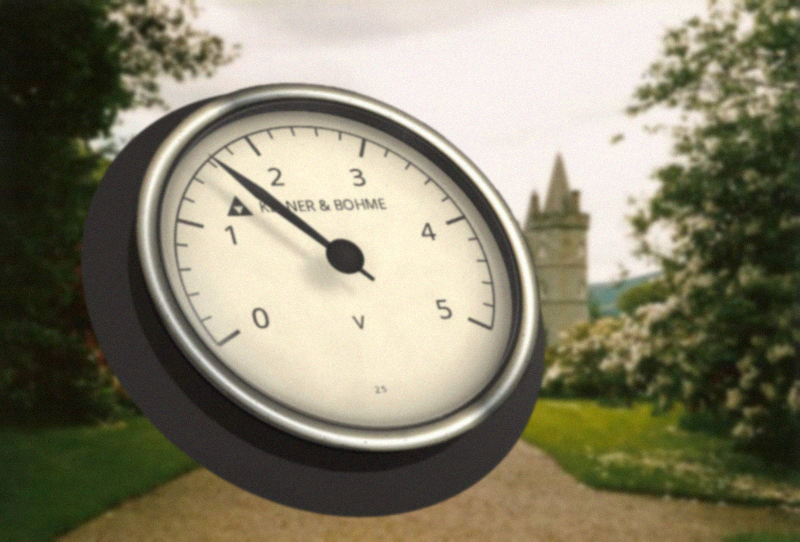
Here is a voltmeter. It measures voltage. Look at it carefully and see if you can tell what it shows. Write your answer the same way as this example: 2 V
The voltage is 1.6 V
